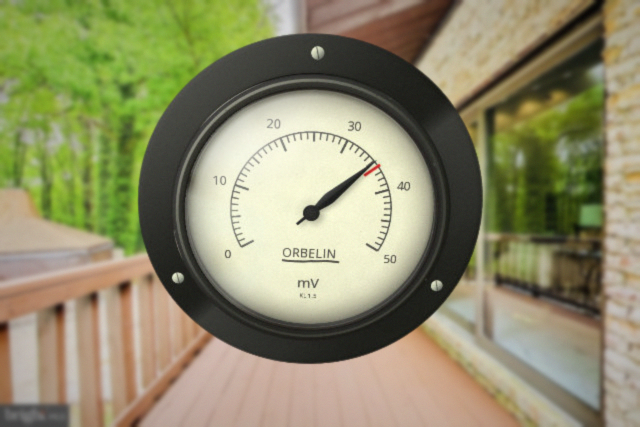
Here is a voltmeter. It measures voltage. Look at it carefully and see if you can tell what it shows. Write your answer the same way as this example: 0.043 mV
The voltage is 35 mV
